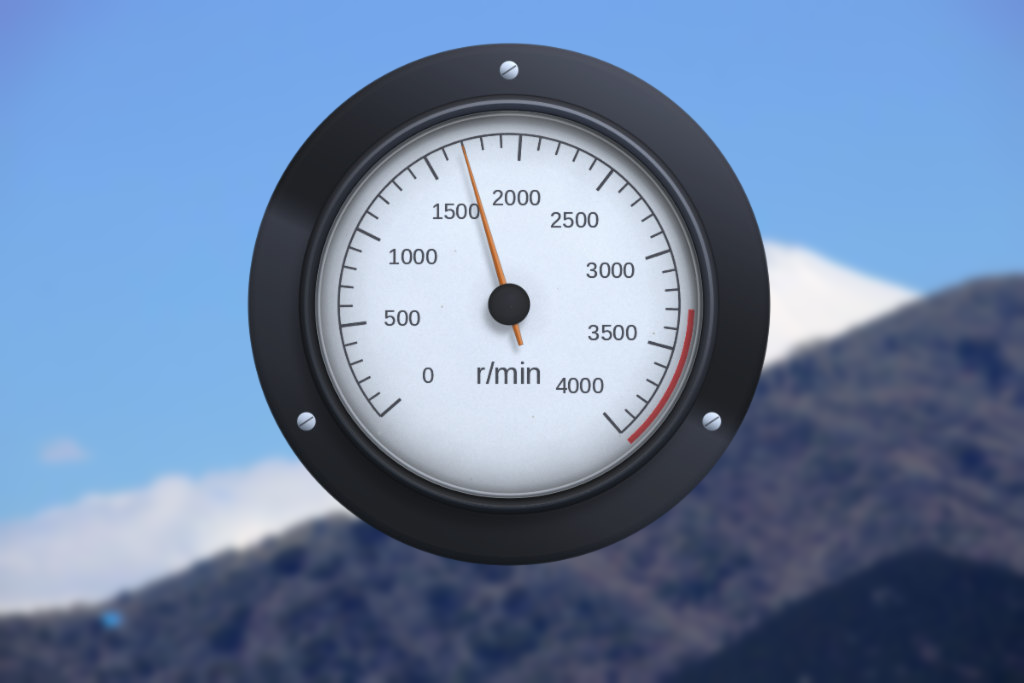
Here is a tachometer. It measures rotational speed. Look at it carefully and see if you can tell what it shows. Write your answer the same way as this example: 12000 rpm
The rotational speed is 1700 rpm
